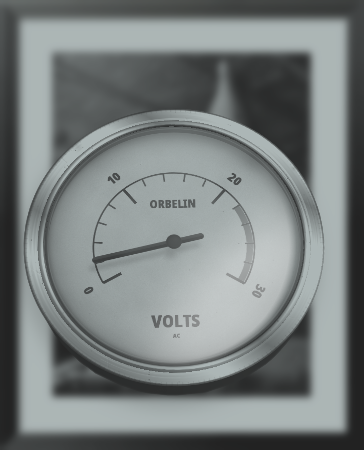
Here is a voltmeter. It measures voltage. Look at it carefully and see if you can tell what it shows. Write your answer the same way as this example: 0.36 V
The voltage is 2 V
